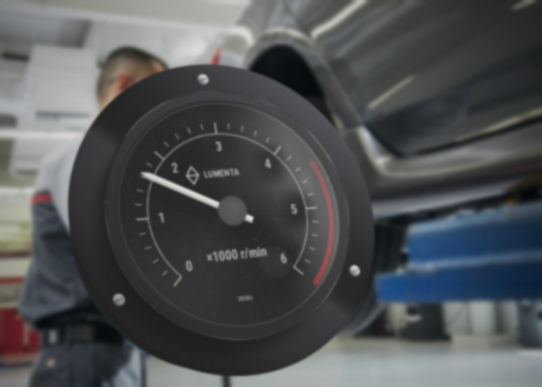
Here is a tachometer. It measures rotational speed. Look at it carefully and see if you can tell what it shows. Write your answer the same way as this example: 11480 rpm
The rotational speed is 1600 rpm
